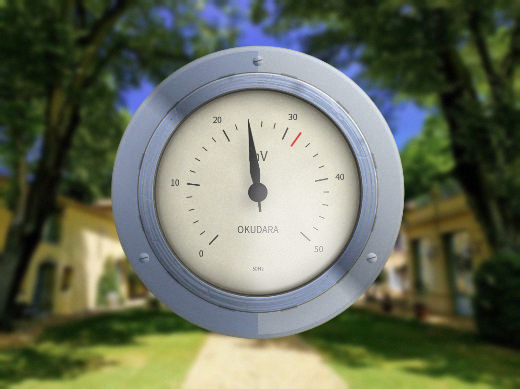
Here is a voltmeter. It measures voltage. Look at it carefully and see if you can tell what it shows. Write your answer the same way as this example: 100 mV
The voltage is 24 mV
